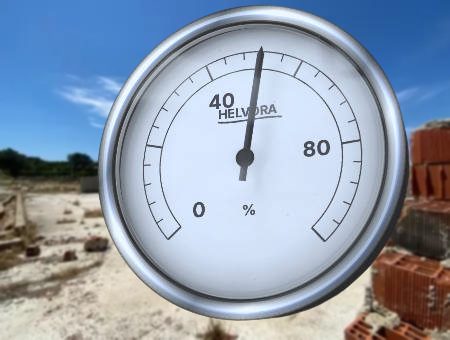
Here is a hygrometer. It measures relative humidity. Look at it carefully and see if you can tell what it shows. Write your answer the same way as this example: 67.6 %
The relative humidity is 52 %
